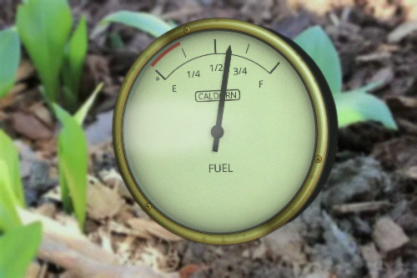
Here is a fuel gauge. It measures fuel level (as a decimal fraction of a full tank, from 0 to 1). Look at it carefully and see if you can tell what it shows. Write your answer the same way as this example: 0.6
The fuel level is 0.625
